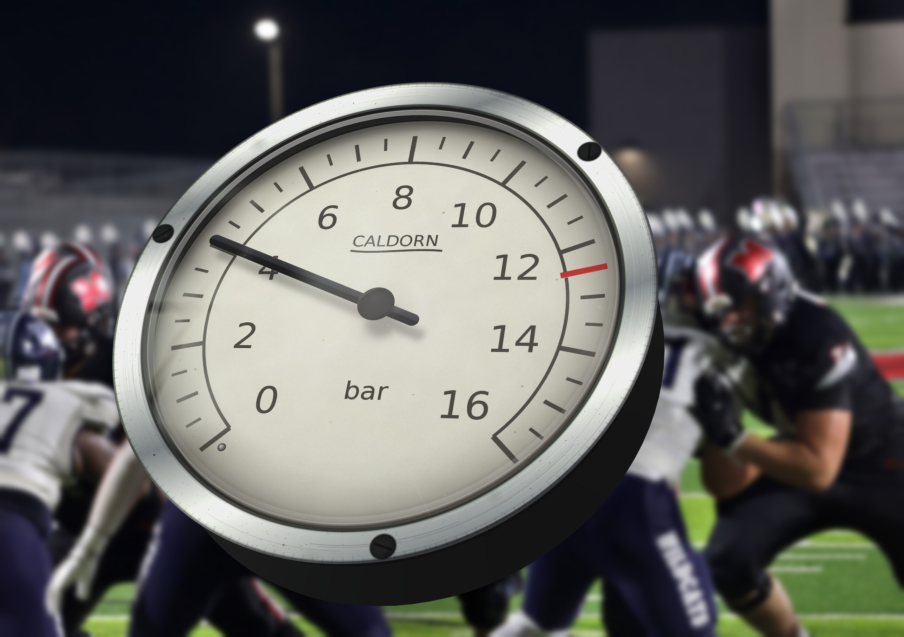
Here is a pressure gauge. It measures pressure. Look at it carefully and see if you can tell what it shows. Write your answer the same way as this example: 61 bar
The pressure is 4 bar
